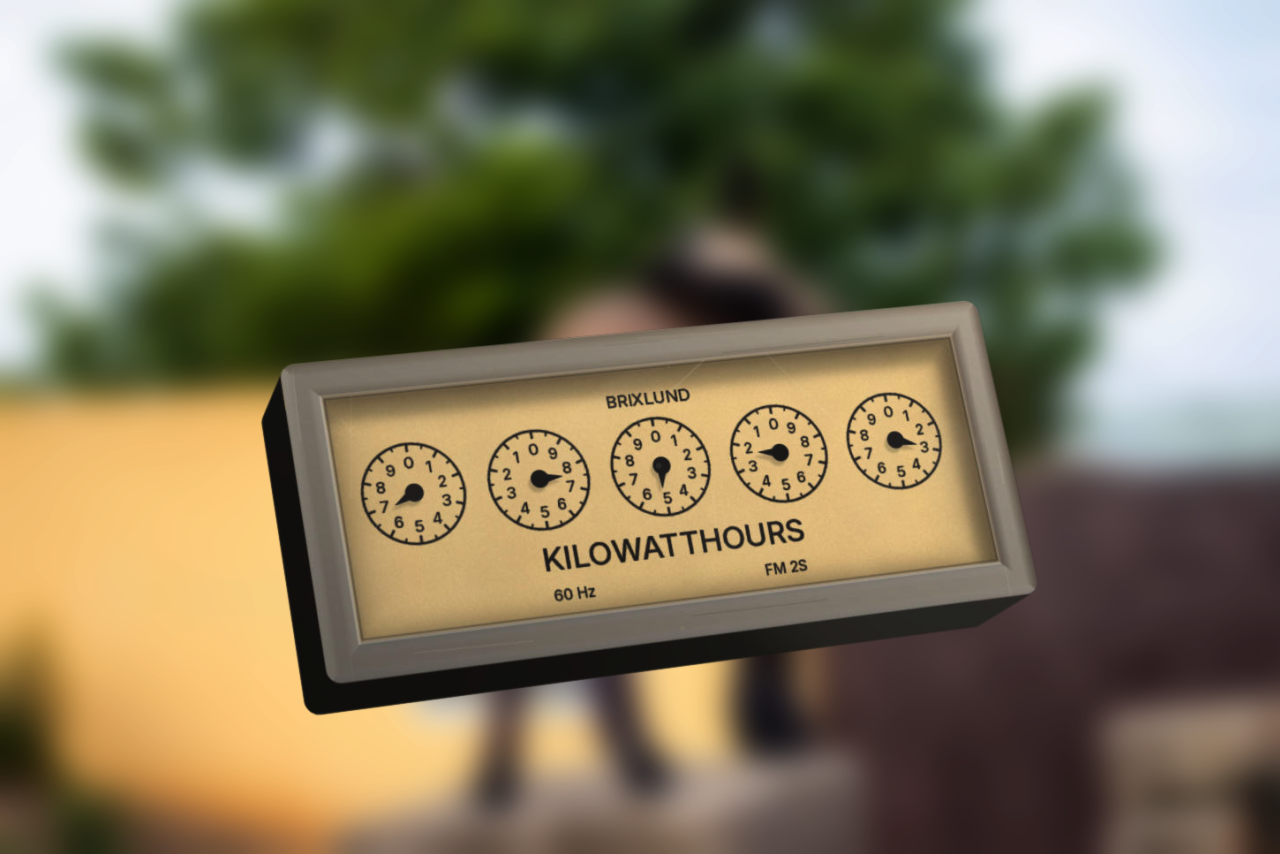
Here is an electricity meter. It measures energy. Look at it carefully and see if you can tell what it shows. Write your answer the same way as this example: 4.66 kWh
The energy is 67523 kWh
